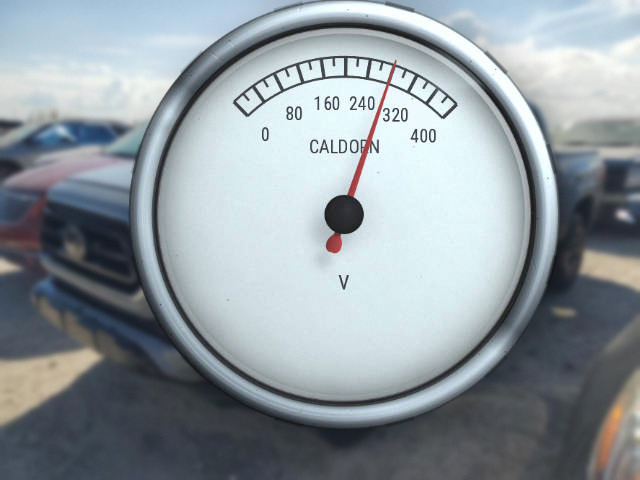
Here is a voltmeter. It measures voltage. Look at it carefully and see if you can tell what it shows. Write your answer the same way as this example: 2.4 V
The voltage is 280 V
